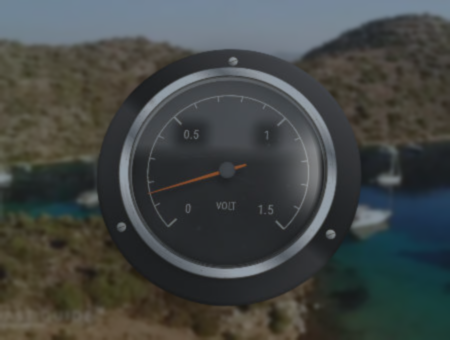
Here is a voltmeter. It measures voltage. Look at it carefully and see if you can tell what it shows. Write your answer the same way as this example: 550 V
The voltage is 0.15 V
